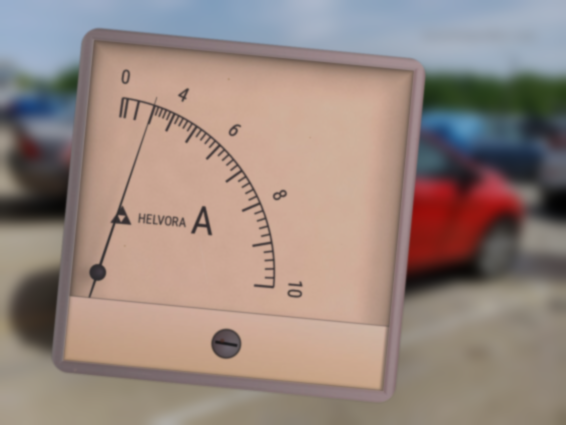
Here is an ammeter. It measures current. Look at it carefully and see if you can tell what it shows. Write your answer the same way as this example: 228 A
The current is 3 A
